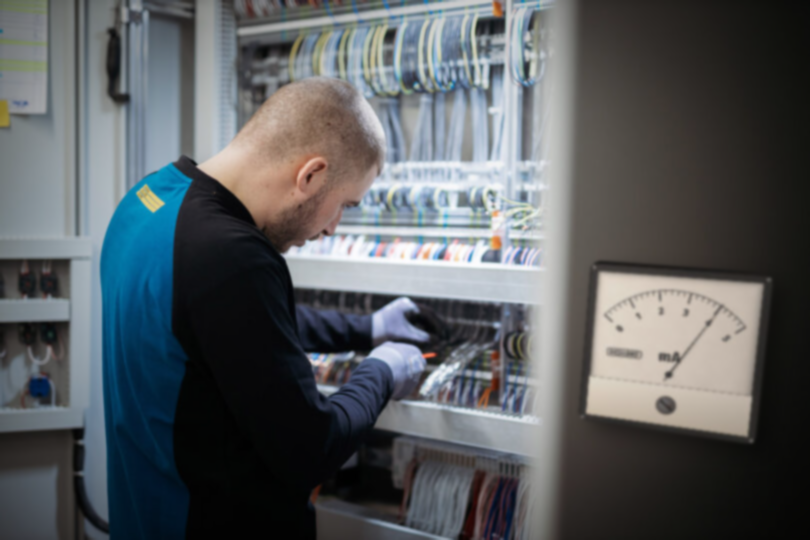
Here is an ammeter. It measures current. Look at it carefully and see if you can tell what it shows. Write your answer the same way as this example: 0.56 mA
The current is 4 mA
